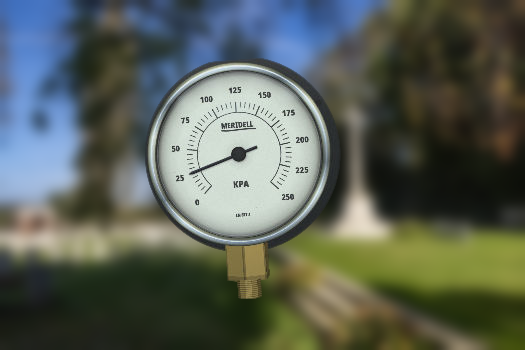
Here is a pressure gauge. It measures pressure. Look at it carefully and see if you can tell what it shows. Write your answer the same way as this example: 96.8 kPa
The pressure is 25 kPa
